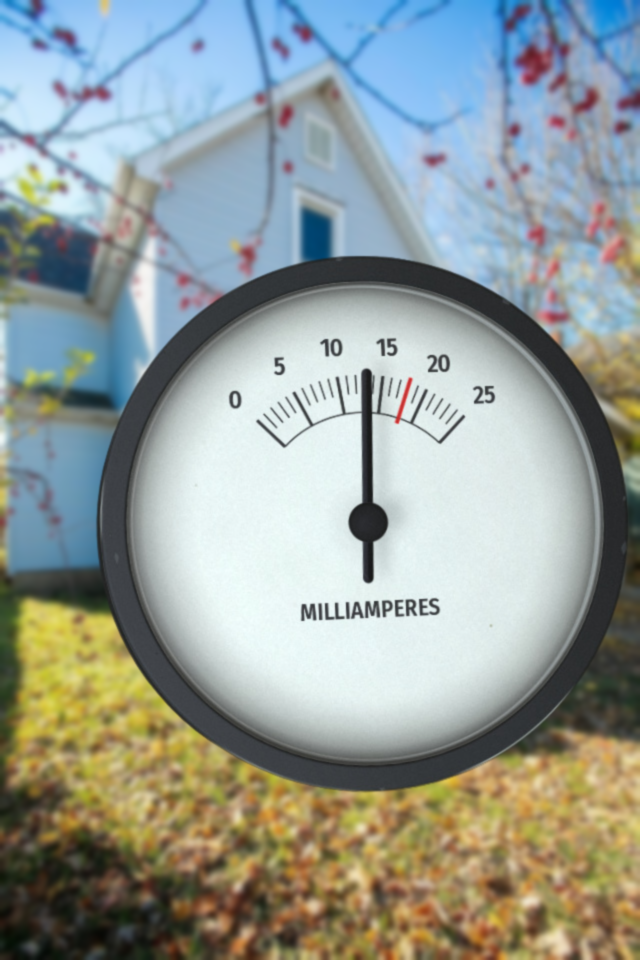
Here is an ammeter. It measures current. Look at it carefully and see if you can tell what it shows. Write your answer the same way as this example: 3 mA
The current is 13 mA
